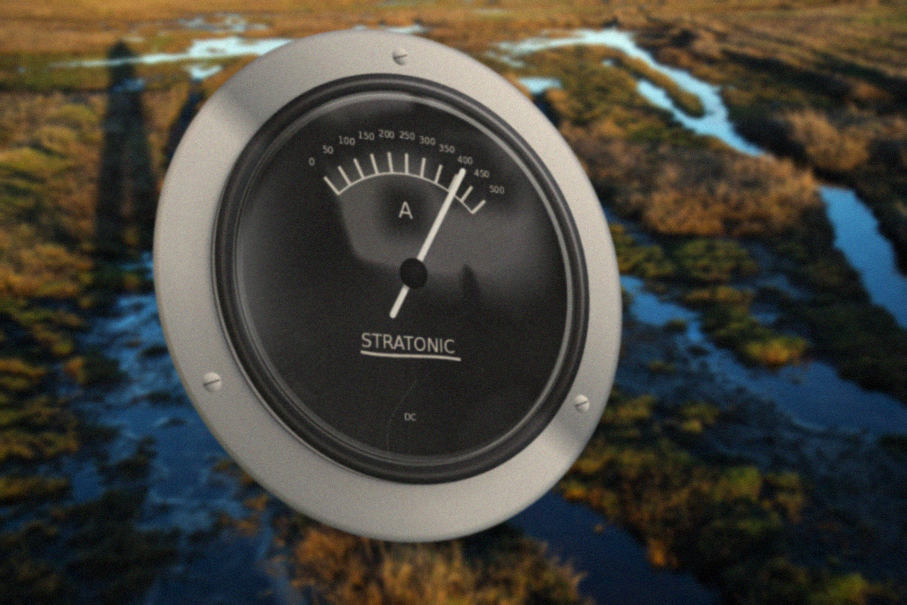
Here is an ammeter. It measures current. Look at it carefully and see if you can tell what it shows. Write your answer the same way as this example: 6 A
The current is 400 A
